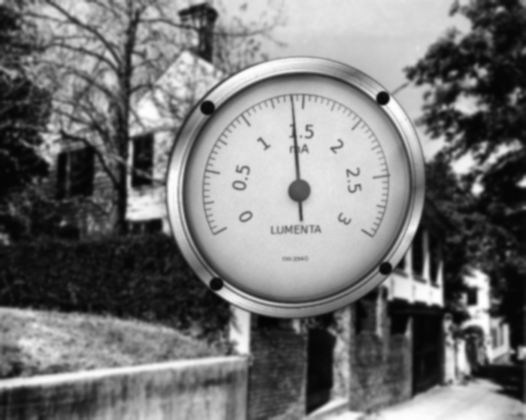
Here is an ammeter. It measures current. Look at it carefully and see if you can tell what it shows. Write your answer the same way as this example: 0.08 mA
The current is 1.4 mA
